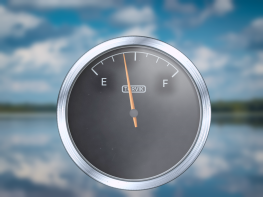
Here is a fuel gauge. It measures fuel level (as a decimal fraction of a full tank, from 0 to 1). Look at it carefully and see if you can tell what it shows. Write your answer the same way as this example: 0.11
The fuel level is 0.375
